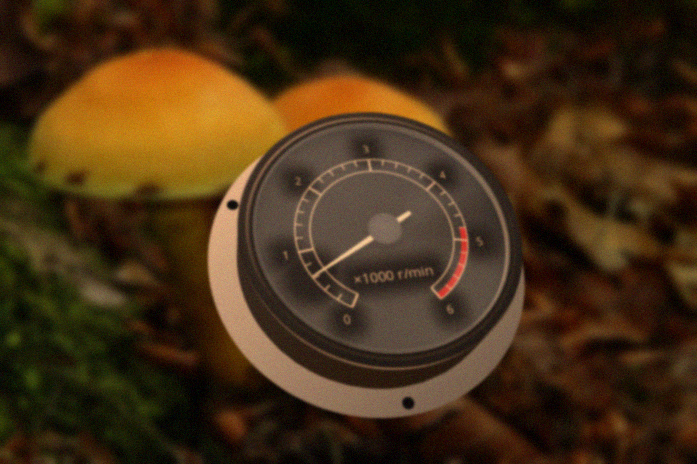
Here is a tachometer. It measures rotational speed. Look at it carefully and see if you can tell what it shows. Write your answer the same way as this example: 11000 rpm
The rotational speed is 600 rpm
